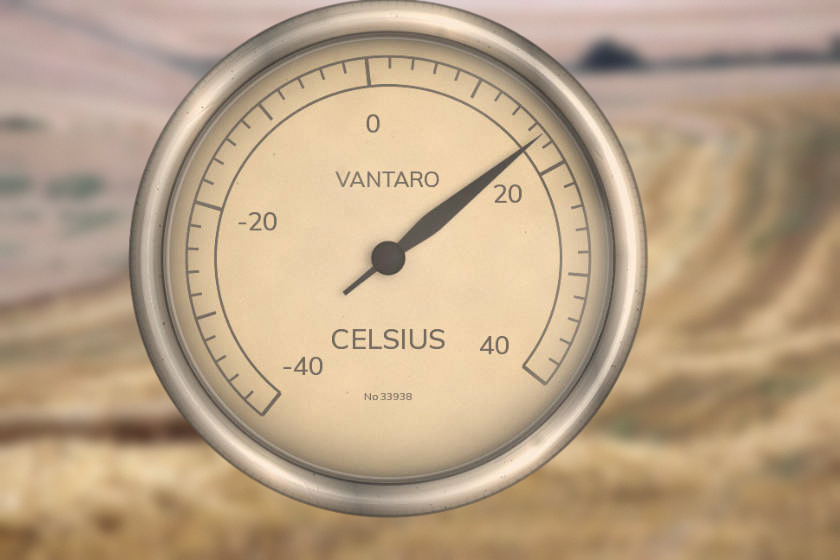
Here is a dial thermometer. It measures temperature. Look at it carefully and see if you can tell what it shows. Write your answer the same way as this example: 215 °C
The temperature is 17 °C
